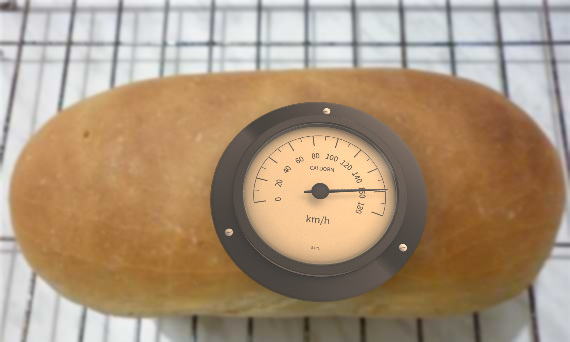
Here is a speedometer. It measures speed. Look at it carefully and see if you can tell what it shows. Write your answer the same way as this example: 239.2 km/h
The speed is 160 km/h
